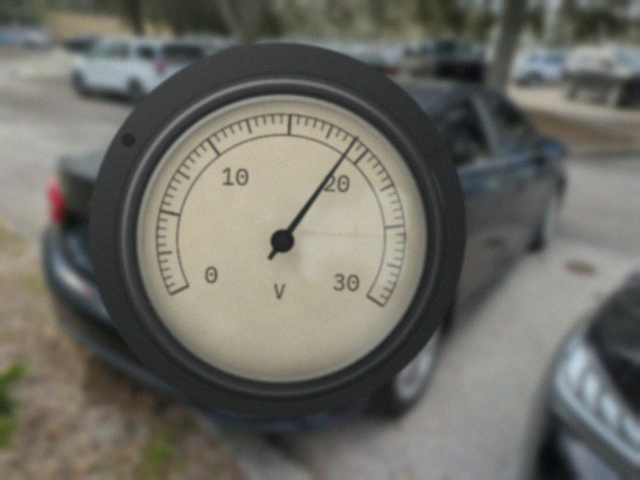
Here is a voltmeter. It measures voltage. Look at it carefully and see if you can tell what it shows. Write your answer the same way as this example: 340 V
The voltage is 19 V
